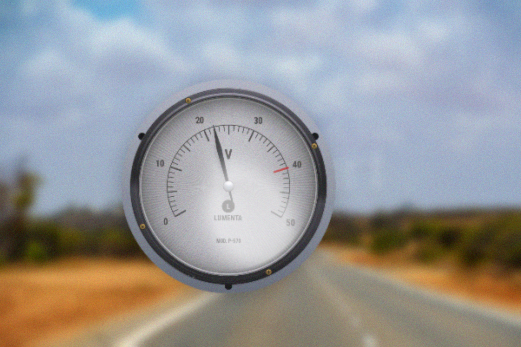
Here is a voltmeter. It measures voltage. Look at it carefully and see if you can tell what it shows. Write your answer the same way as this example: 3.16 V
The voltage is 22 V
